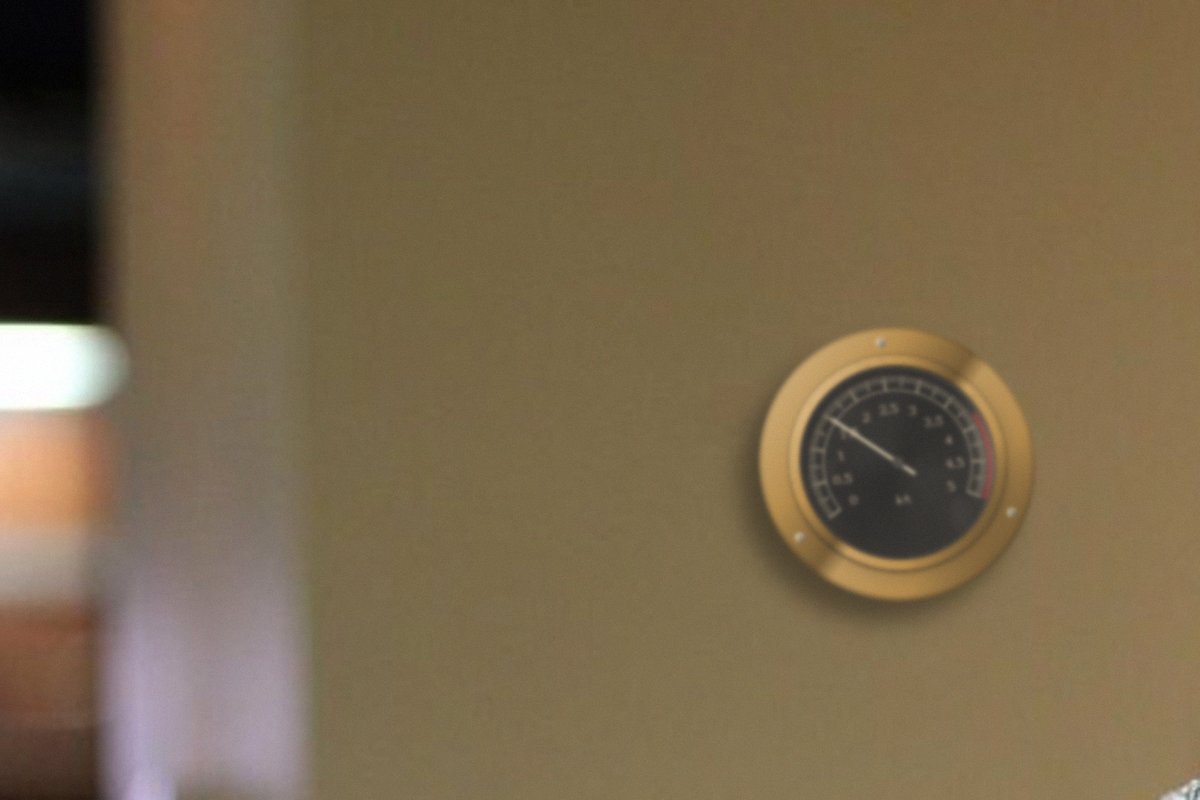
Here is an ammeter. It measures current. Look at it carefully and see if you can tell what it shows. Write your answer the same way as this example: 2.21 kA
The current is 1.5 kA
